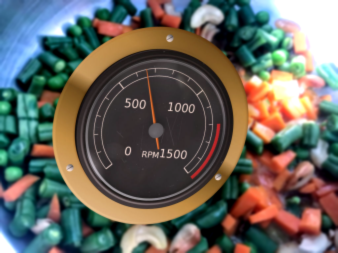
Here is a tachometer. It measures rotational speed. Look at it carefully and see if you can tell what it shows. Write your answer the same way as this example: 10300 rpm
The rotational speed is 650 rpm
